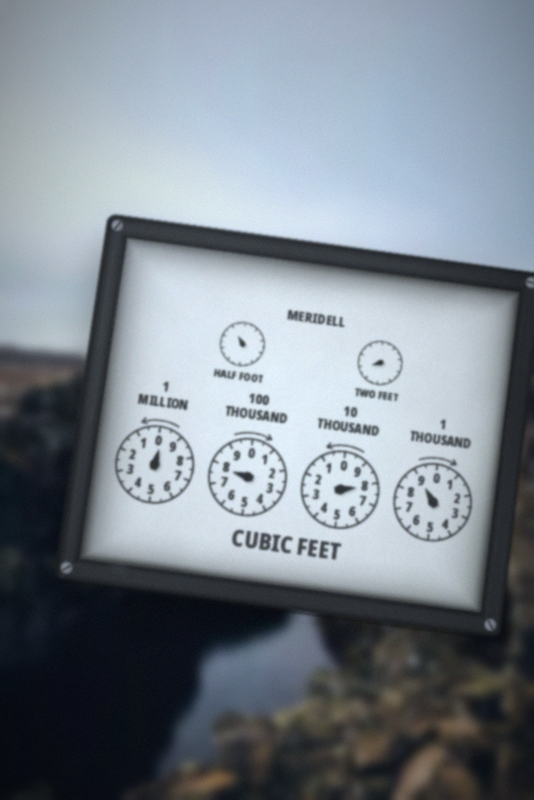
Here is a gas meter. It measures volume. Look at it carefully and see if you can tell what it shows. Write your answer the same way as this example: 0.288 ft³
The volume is 977900 ft³
